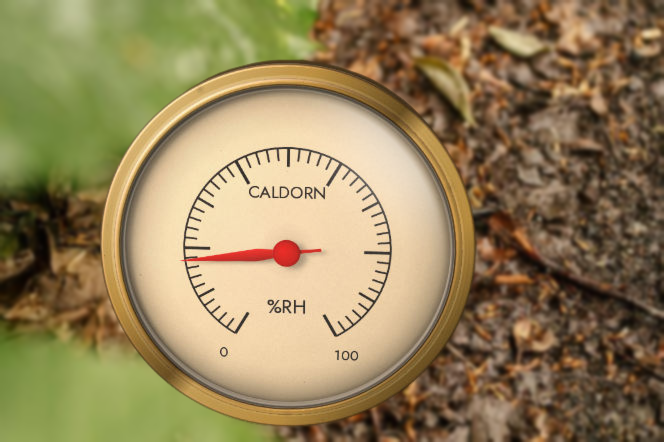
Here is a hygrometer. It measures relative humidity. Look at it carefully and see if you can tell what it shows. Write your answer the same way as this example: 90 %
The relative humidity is 18 %
